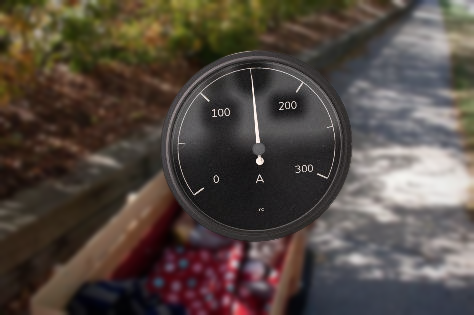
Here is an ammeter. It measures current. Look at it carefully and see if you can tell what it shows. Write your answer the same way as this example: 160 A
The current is 150 A
